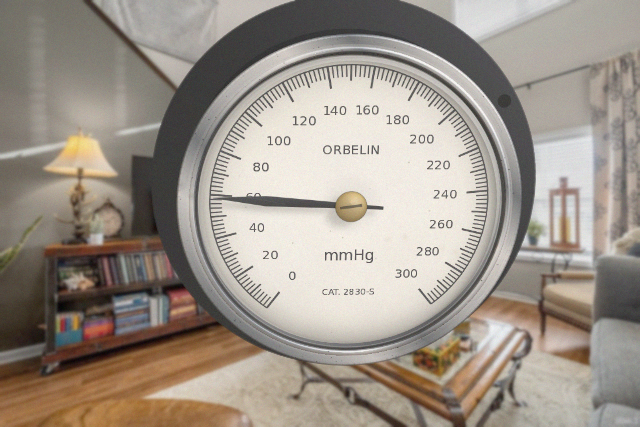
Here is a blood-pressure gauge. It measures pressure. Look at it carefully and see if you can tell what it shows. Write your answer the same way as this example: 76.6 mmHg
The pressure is 60 mmHg
